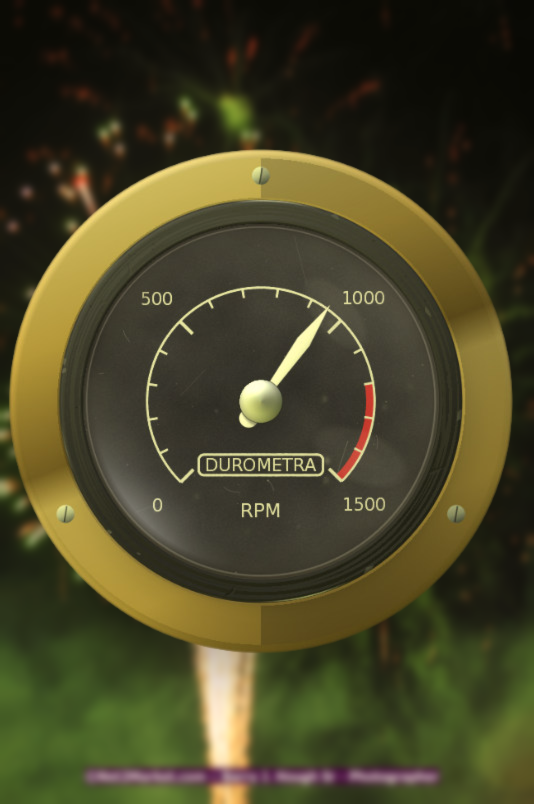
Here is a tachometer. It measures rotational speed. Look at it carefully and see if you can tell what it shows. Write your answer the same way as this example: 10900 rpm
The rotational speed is 950 rpm
